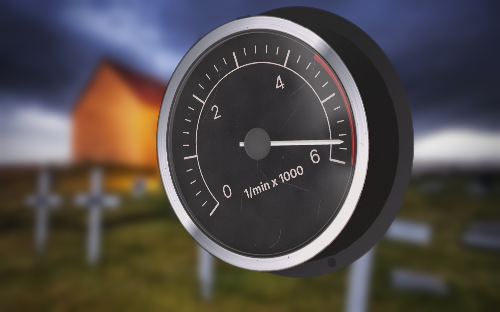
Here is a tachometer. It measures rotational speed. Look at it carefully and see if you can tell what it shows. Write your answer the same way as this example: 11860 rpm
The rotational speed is 5700 rpm
